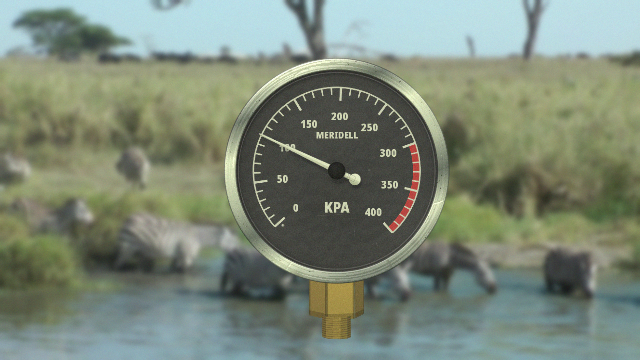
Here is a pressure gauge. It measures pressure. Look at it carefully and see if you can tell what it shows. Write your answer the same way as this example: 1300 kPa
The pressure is 100 kPa
